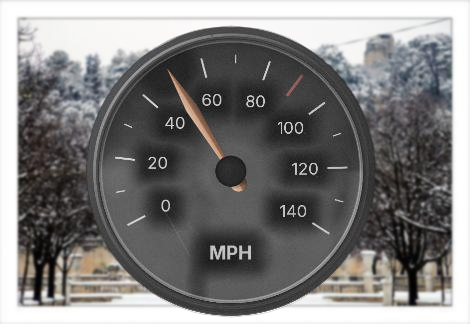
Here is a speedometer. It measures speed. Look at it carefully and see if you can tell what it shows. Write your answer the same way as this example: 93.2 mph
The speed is 50 mph
